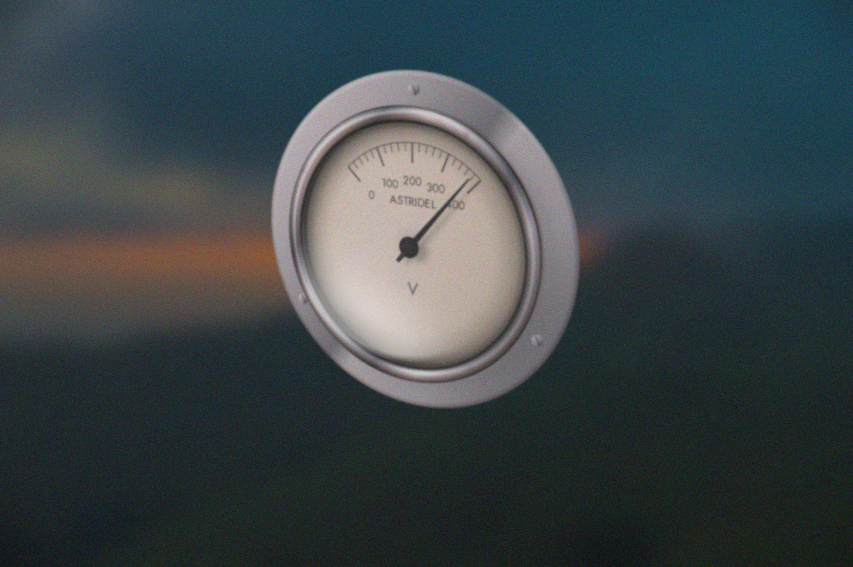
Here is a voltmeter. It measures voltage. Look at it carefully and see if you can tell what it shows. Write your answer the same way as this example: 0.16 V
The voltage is 380 V
